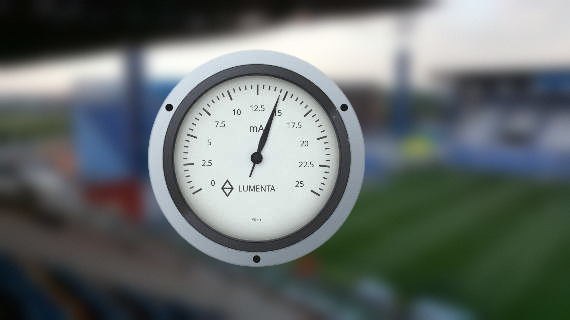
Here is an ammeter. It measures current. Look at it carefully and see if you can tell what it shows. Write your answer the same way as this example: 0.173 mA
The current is 14.5 mA
